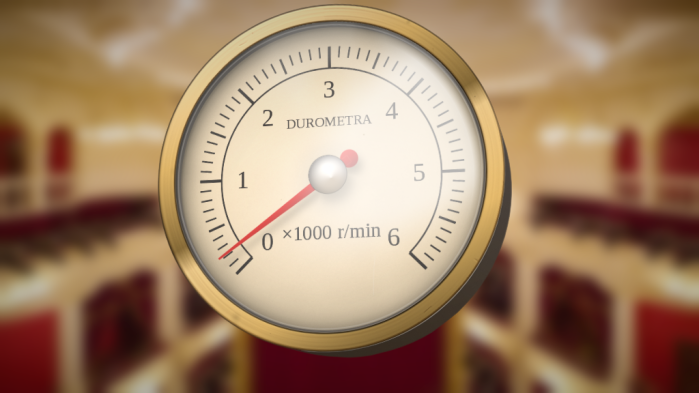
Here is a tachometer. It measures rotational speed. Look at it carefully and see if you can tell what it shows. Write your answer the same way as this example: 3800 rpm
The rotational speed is 200 rpm
